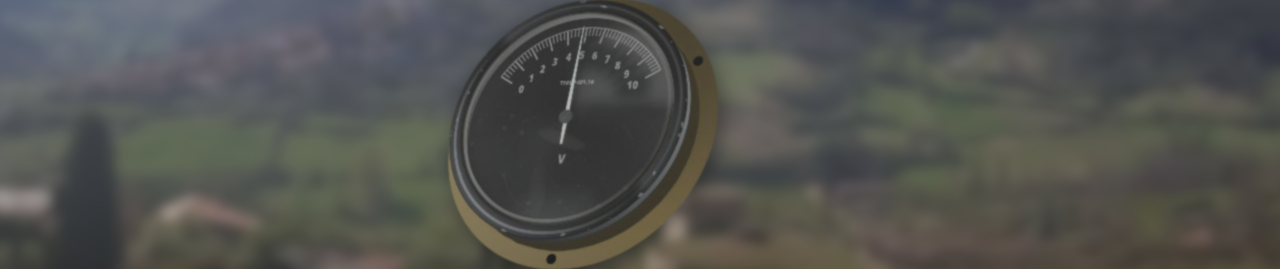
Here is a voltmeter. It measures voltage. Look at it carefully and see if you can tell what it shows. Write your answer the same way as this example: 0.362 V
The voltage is 5 V
